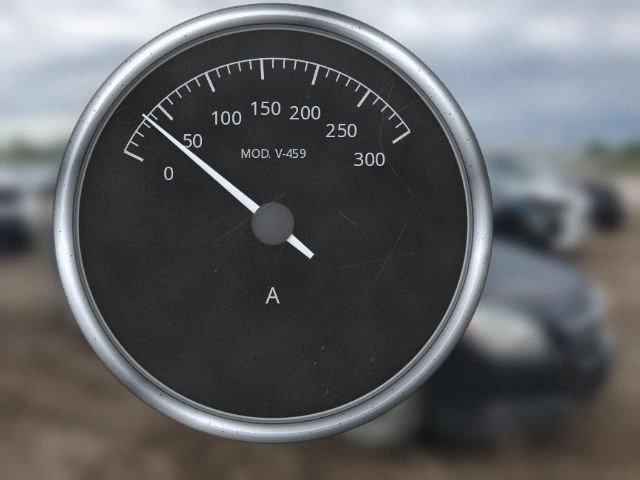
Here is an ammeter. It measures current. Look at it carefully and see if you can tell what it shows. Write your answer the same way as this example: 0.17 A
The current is 35 A
